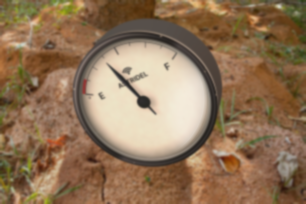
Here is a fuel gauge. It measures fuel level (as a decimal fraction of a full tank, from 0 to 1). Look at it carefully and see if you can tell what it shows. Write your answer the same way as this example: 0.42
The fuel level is 0.375
